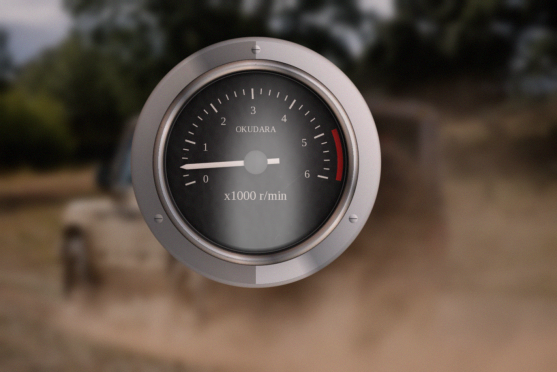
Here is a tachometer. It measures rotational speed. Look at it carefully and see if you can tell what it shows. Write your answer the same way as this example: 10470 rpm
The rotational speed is 400 rpm
